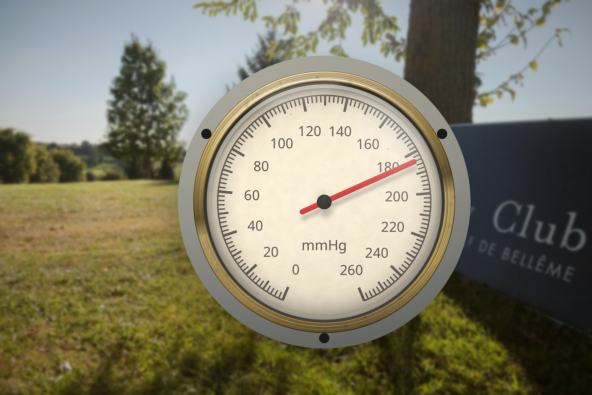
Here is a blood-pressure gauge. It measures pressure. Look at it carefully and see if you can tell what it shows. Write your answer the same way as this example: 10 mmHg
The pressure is 184 mmHg
